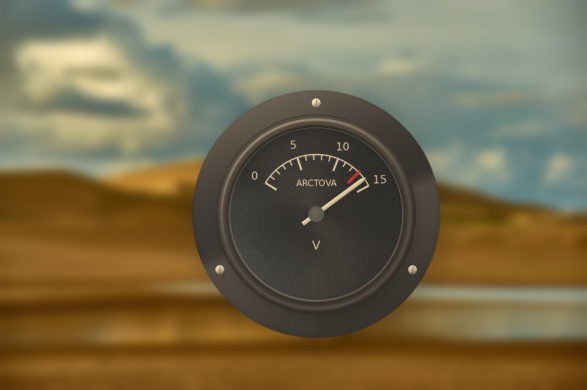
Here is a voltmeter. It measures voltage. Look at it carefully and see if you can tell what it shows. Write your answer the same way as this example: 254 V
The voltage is 14 V
